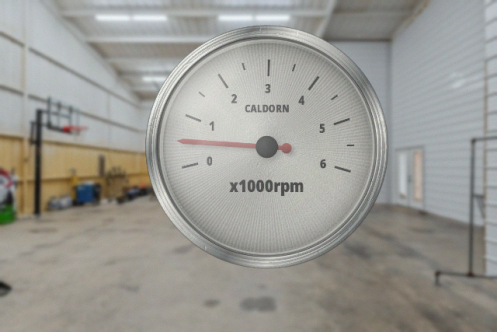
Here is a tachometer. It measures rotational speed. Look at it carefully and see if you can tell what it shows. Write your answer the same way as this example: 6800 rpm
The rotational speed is 500 rpm
